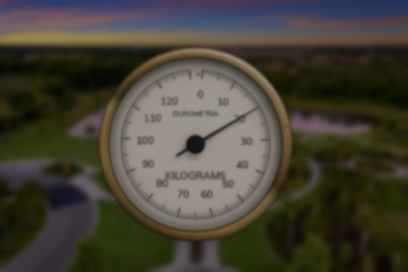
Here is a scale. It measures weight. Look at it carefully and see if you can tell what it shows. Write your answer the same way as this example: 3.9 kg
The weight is 20 kg
